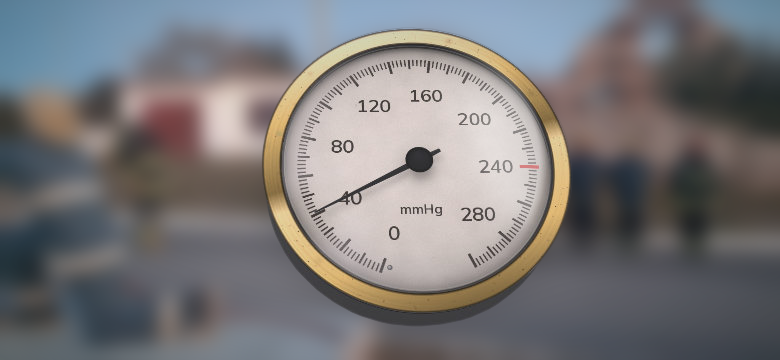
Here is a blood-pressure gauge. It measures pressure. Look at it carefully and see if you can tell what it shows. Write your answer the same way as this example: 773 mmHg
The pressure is 40 mmHg
